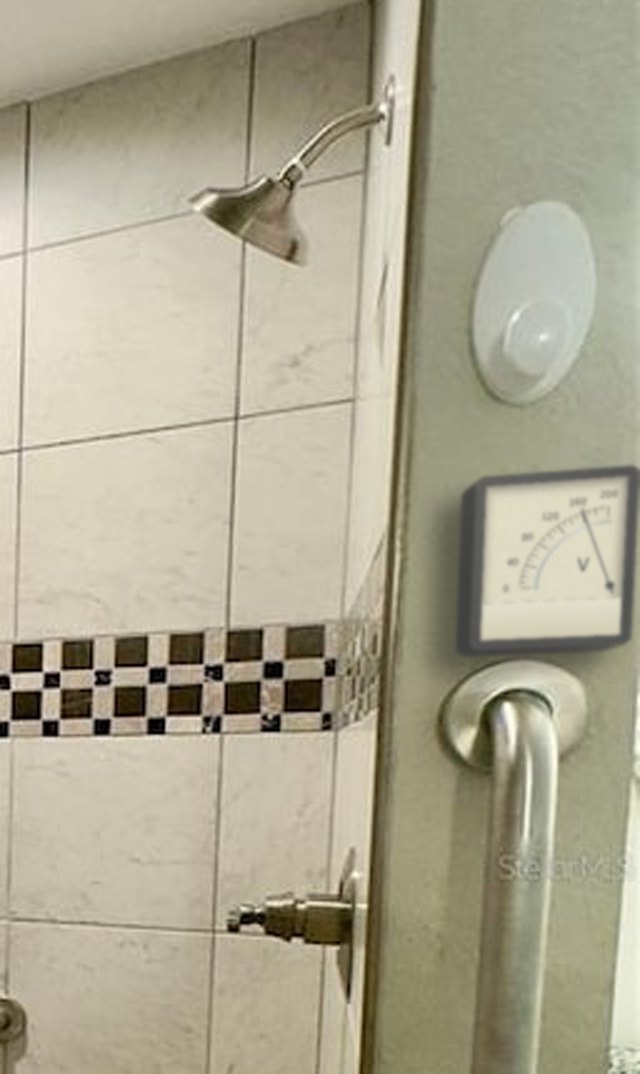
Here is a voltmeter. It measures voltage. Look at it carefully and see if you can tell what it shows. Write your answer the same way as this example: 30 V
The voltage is 160 V
